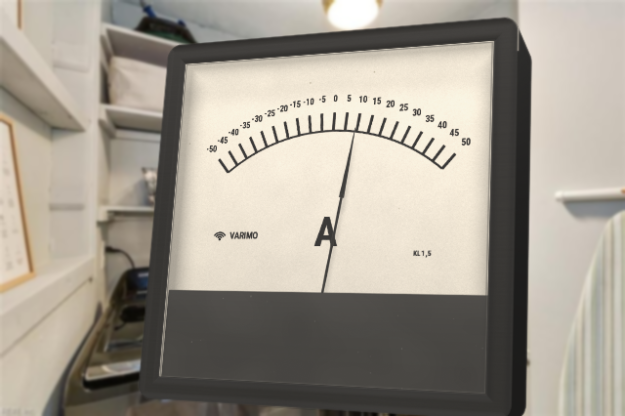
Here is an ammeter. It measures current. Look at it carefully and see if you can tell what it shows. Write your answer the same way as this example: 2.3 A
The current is 10 A
